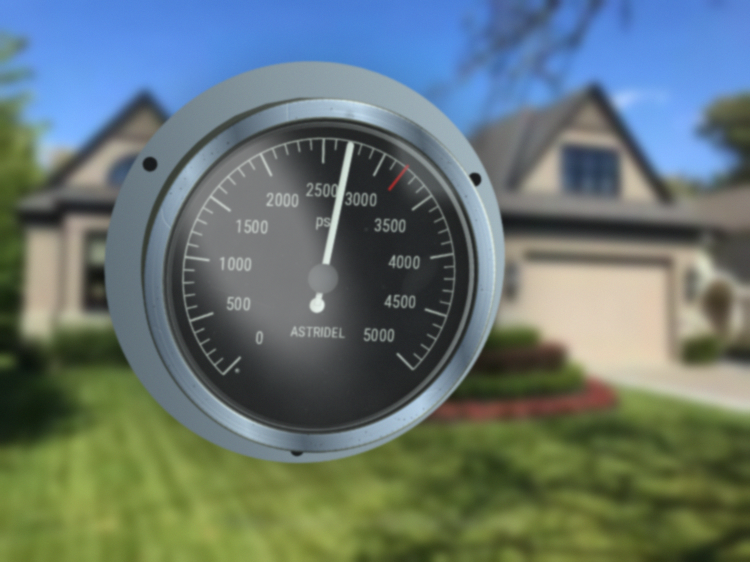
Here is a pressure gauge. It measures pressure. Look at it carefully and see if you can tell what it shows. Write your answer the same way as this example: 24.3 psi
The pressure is 2700 psi
